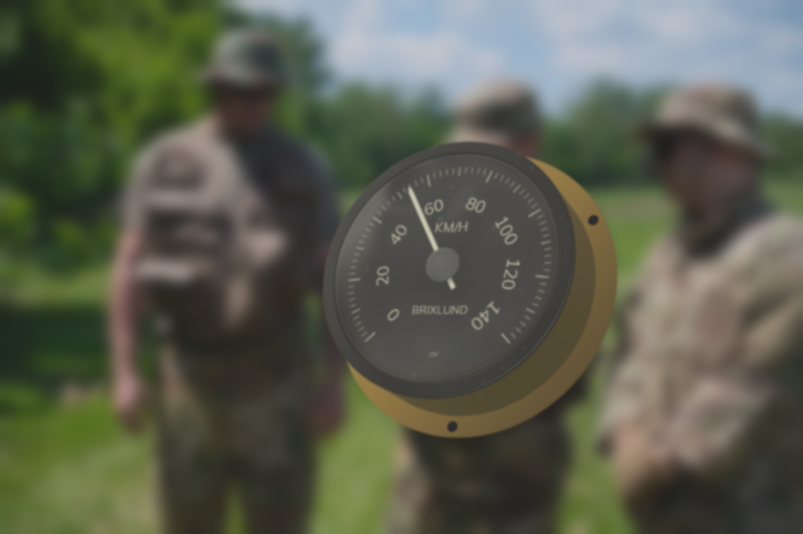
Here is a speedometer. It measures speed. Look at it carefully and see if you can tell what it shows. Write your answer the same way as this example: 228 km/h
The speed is 54 km/h
